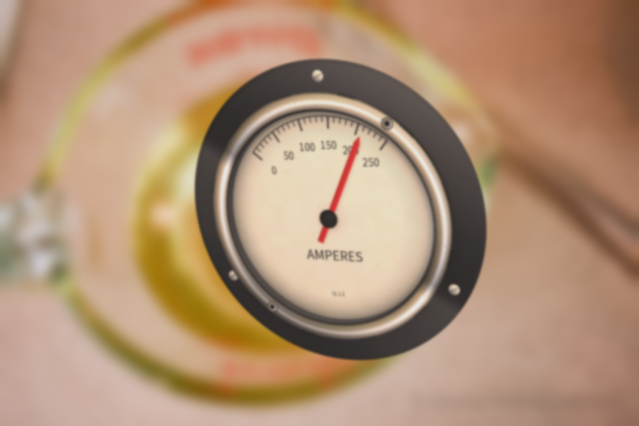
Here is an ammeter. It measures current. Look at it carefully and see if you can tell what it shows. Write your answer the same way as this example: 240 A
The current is 210 A
